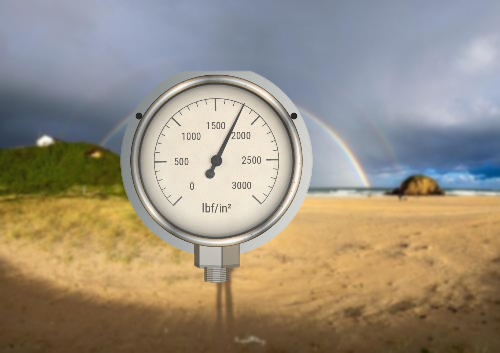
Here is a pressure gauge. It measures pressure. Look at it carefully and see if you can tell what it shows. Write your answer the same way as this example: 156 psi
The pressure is 1800 psi
